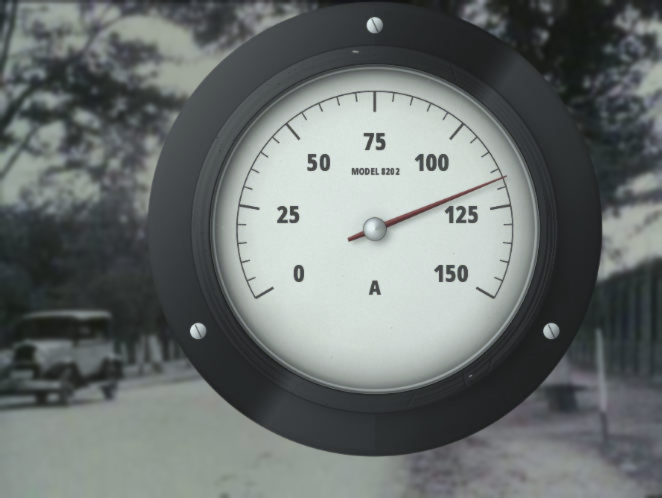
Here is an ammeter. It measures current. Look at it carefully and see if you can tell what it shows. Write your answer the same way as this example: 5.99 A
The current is 117.5 A
